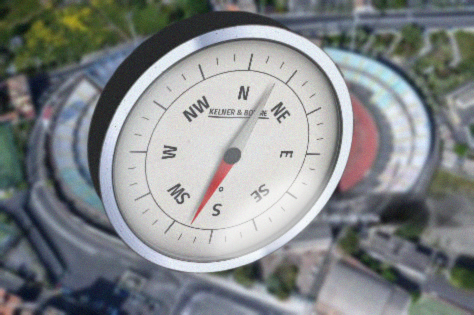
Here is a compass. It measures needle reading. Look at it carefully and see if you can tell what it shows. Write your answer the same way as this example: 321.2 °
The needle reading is 200 °
